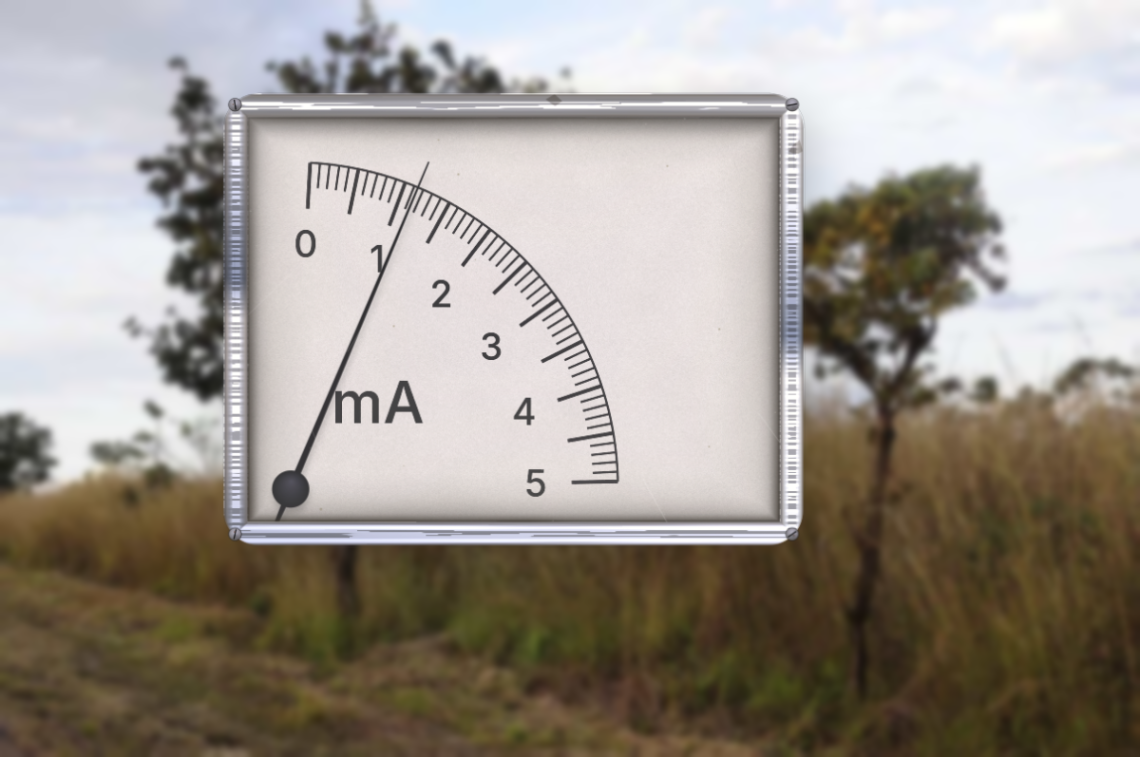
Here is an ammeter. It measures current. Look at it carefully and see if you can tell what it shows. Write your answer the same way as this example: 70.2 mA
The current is 1.15 mA
